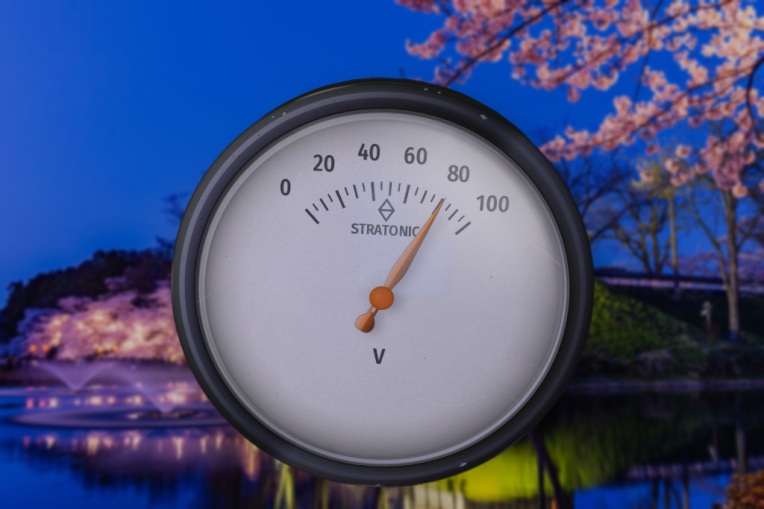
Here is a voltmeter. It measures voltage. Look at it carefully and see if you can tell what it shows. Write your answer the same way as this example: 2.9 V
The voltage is 80 V
